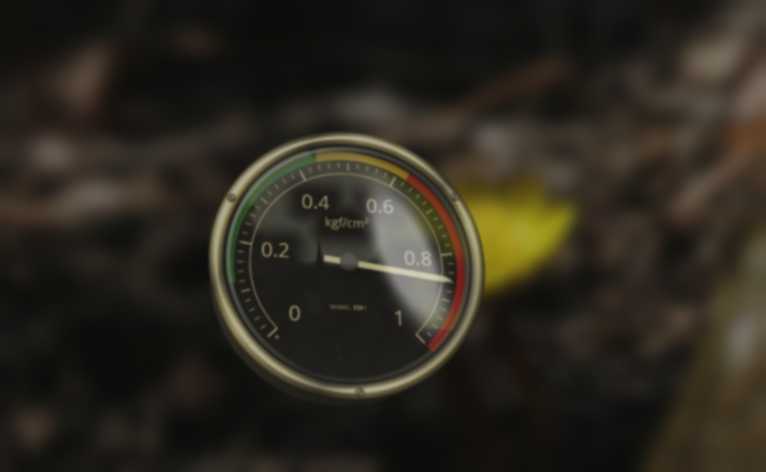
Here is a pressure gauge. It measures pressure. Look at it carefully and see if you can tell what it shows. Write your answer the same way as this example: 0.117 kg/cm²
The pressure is 0.86 kg/cm²
